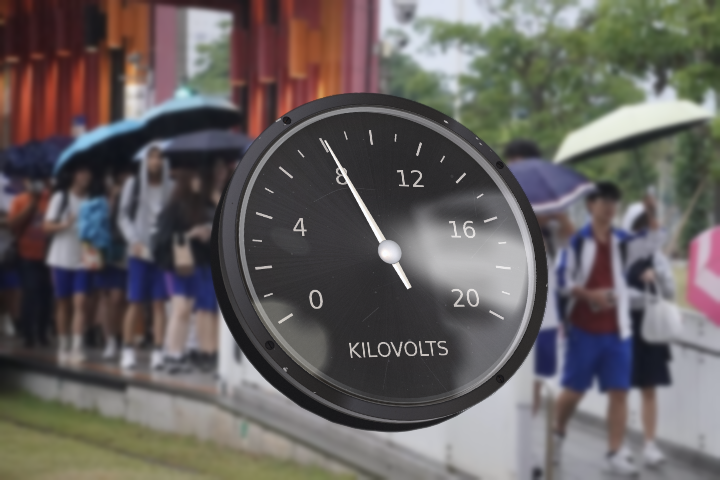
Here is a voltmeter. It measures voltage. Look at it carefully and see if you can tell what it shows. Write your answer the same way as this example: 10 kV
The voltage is 8 kV
